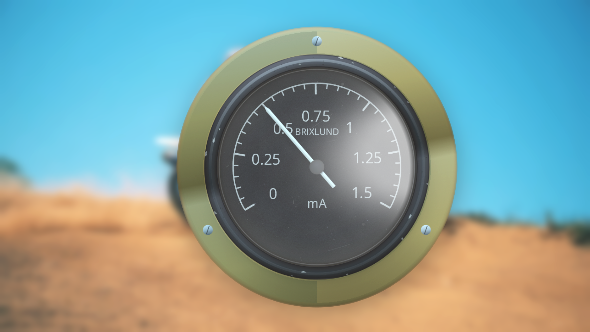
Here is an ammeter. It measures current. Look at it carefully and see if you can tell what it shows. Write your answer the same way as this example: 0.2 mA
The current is 0.5 mA
